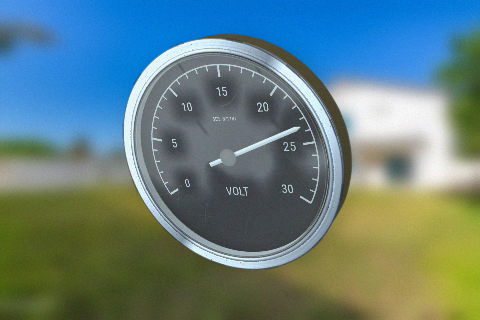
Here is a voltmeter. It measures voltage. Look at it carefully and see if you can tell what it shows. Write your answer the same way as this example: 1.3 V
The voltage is 23.5 V
